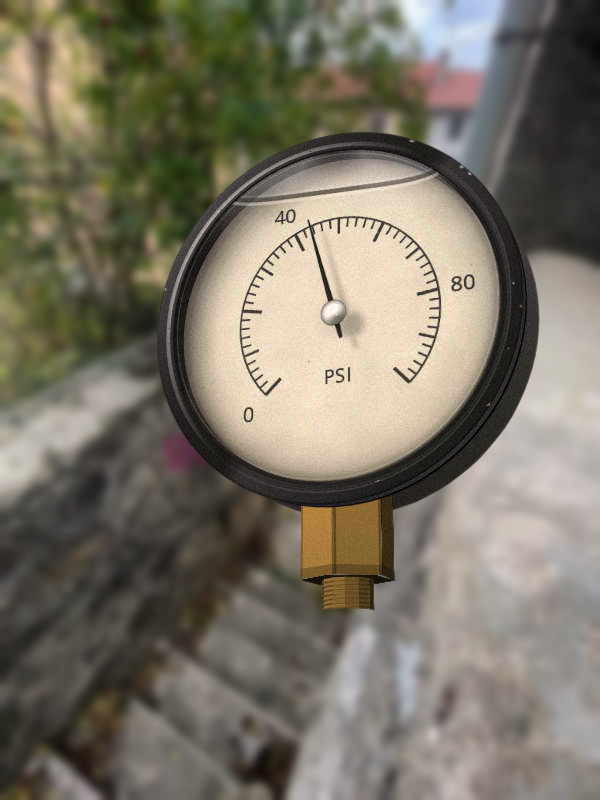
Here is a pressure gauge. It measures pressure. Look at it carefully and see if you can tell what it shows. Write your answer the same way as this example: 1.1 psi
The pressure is 44 psi
